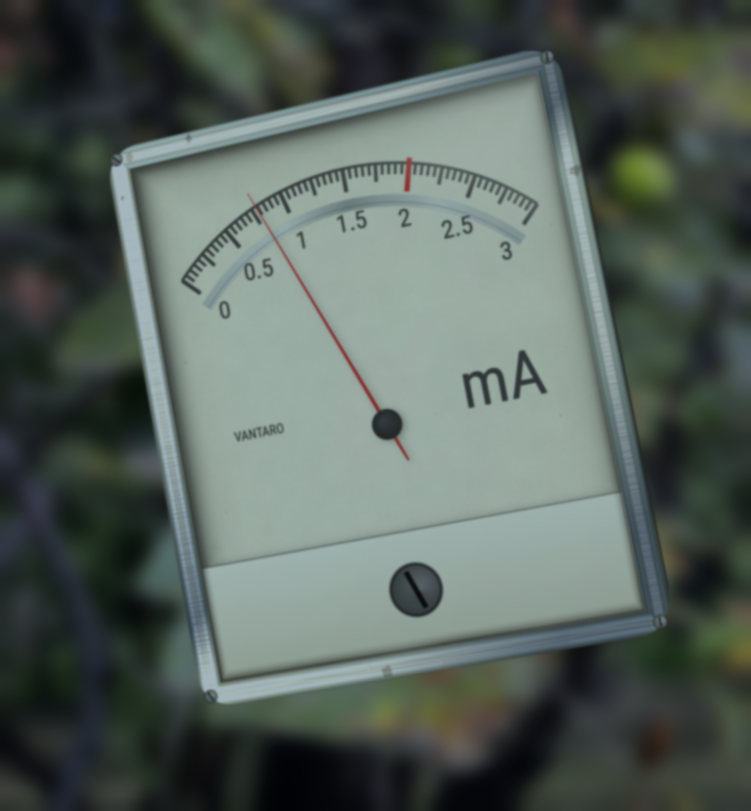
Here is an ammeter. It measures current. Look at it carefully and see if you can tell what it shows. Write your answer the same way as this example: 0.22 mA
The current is 0.8 mA
